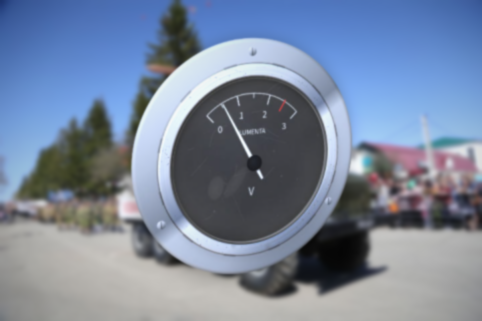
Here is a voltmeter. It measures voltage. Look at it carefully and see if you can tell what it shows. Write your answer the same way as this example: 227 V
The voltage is 0.5 V
